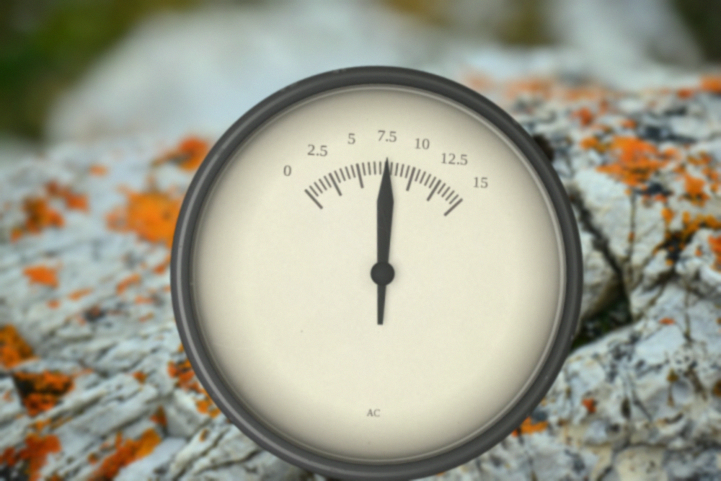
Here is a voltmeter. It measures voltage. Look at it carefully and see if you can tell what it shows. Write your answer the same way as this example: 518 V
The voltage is 7.5 V
